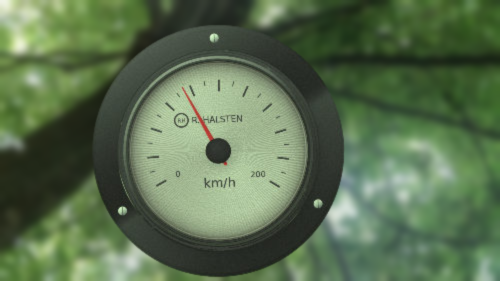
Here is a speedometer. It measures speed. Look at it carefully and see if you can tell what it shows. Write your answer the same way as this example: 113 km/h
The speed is 75 km/h
